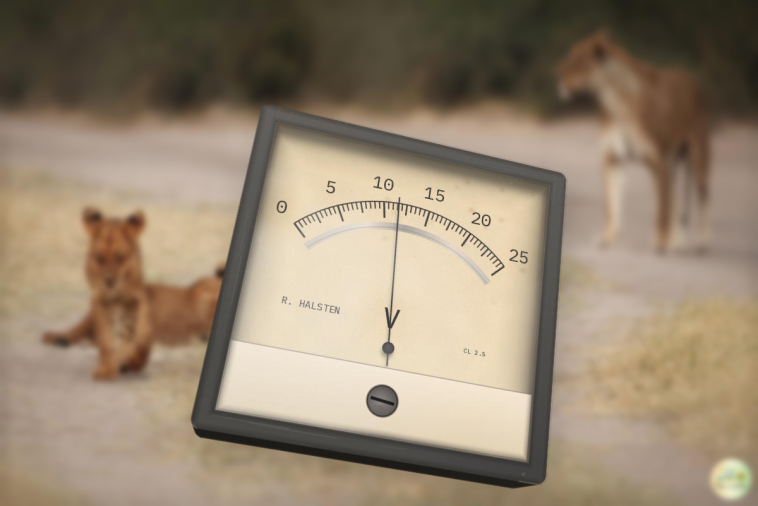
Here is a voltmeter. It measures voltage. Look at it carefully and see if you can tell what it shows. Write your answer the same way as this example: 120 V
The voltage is 11.5 V
